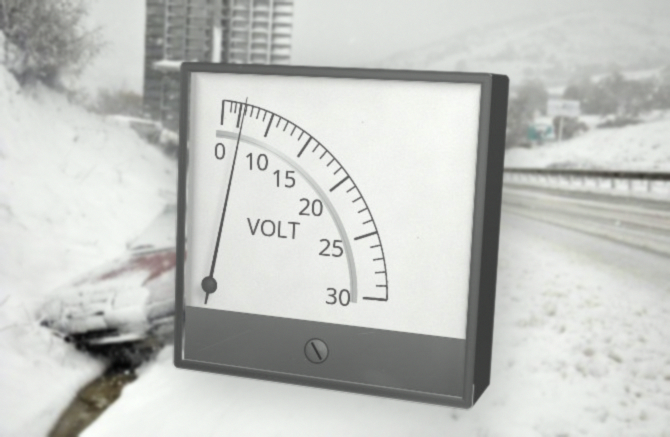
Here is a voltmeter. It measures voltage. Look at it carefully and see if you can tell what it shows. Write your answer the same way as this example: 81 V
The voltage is 6 V
